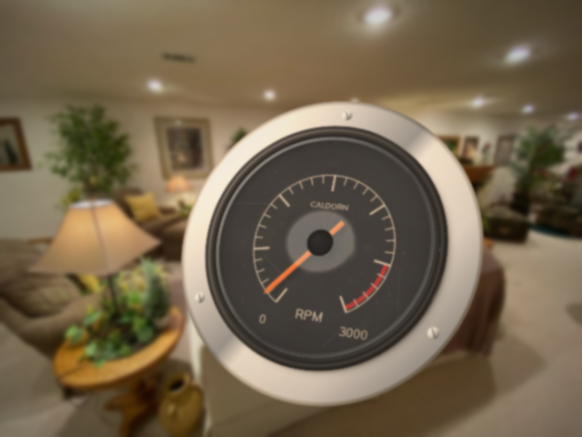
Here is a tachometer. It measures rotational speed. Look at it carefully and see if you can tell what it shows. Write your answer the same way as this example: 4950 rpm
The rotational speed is 100 rpm
